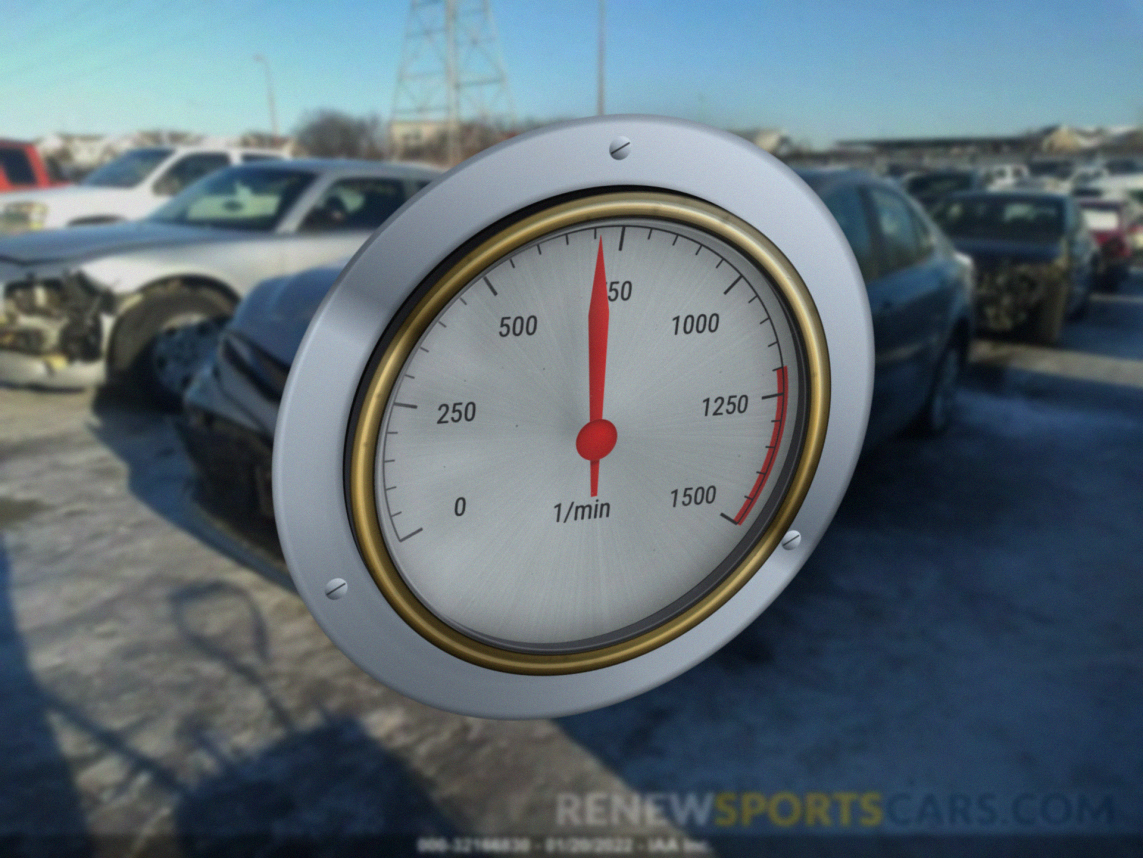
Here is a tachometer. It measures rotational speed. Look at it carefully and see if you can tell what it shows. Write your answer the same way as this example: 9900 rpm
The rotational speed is 700 rpm
